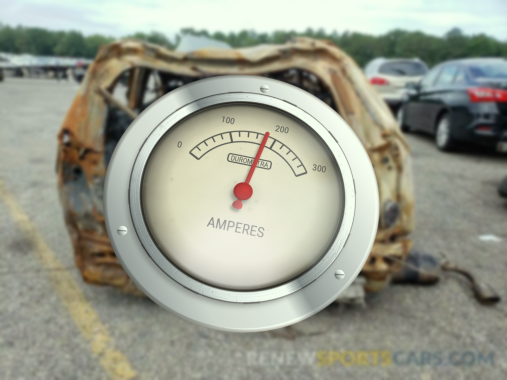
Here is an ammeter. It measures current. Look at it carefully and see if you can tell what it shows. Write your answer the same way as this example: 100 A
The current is 180 A
